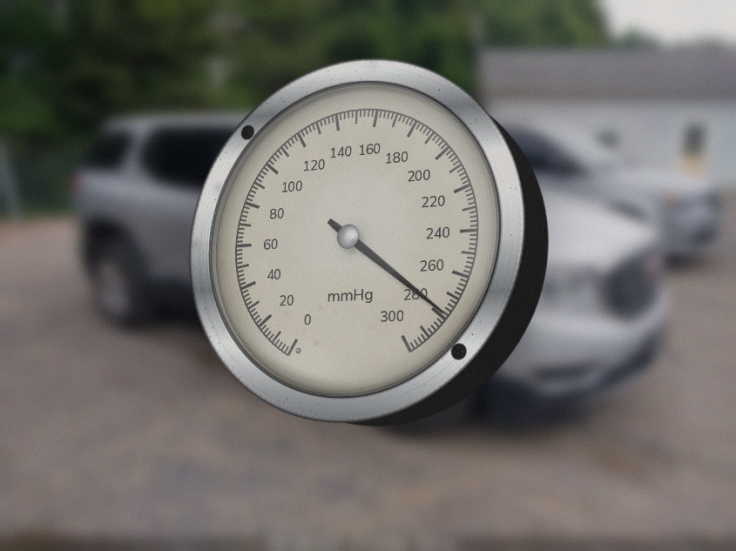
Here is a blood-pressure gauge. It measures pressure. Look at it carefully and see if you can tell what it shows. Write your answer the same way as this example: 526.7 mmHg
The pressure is 278 mmHg
